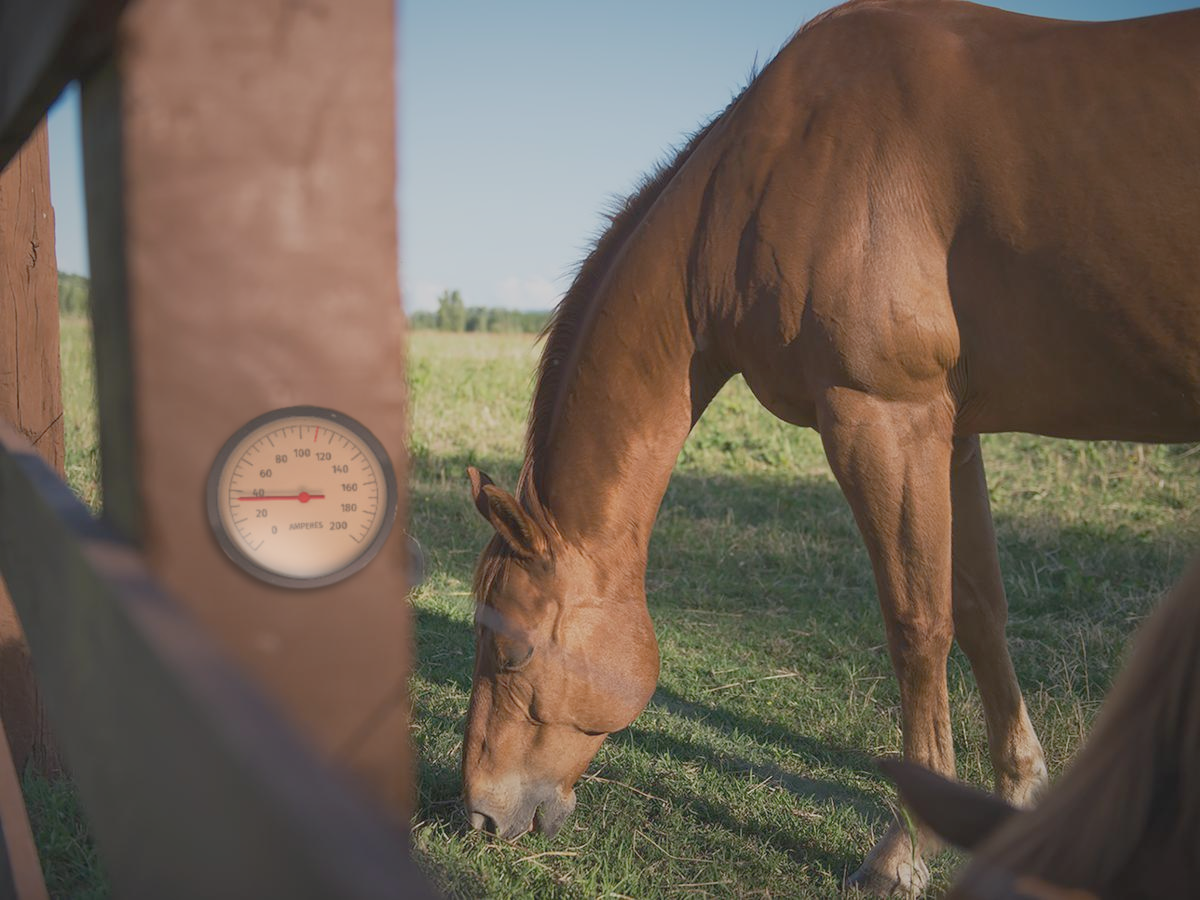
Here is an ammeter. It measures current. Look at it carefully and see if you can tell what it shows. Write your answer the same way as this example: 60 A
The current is 35 A
